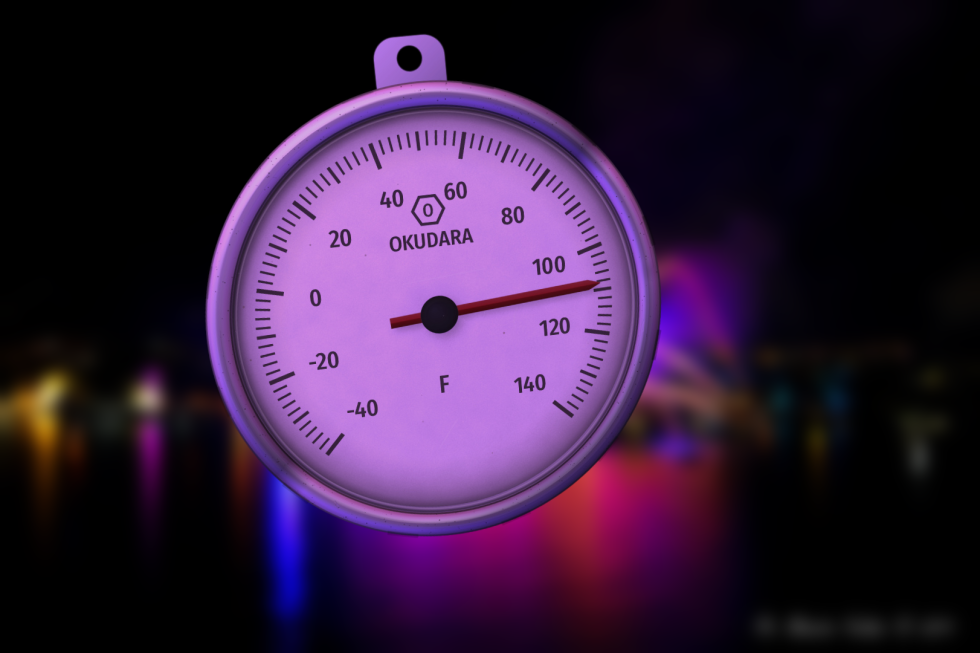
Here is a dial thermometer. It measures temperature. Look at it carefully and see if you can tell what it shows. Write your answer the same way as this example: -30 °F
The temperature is 108 °F
